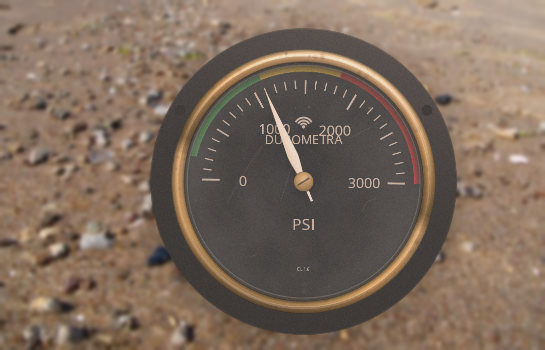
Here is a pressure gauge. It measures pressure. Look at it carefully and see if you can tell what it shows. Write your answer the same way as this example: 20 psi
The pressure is 1100 psi
